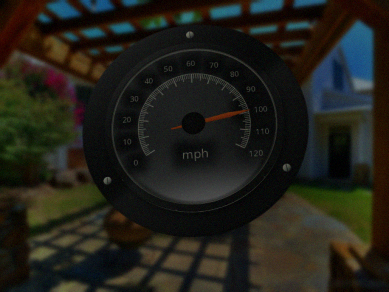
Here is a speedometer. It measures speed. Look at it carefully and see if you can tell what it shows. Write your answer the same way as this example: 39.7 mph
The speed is 100 mph
